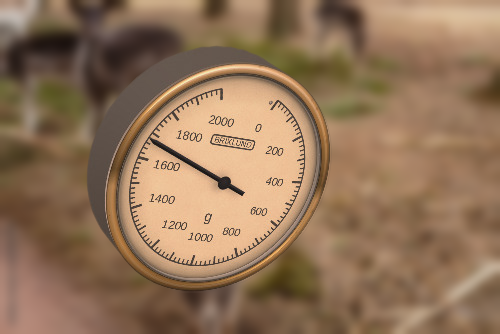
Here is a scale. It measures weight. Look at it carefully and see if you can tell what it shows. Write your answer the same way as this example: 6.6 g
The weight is 1680 g
